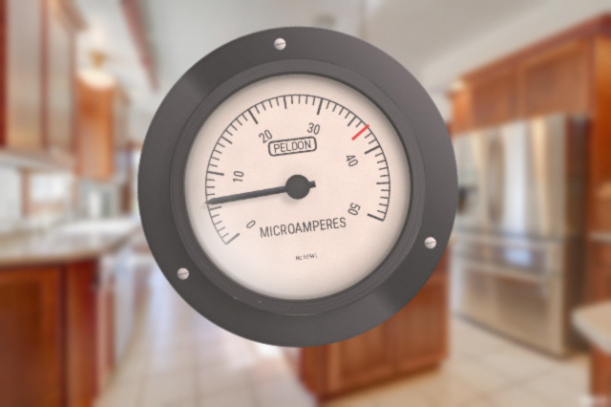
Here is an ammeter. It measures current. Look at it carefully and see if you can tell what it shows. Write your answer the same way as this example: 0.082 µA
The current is 6 µA
